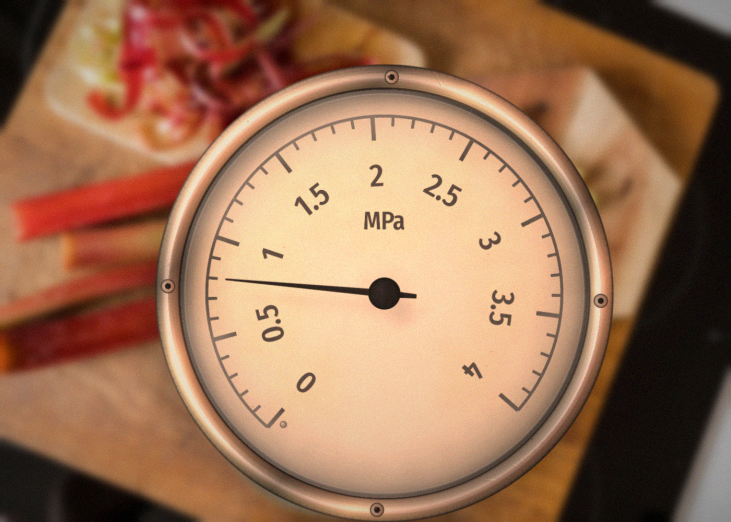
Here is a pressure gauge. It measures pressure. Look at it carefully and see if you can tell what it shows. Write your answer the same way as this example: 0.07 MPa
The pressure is 0.8 MPa
